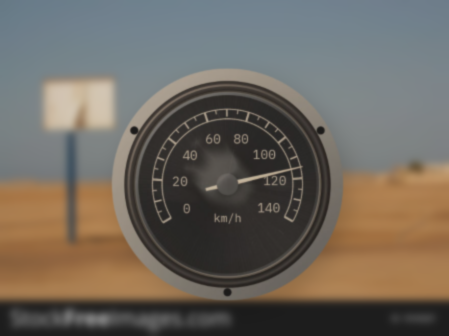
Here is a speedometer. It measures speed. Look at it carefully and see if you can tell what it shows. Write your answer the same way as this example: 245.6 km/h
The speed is 115 km/h
